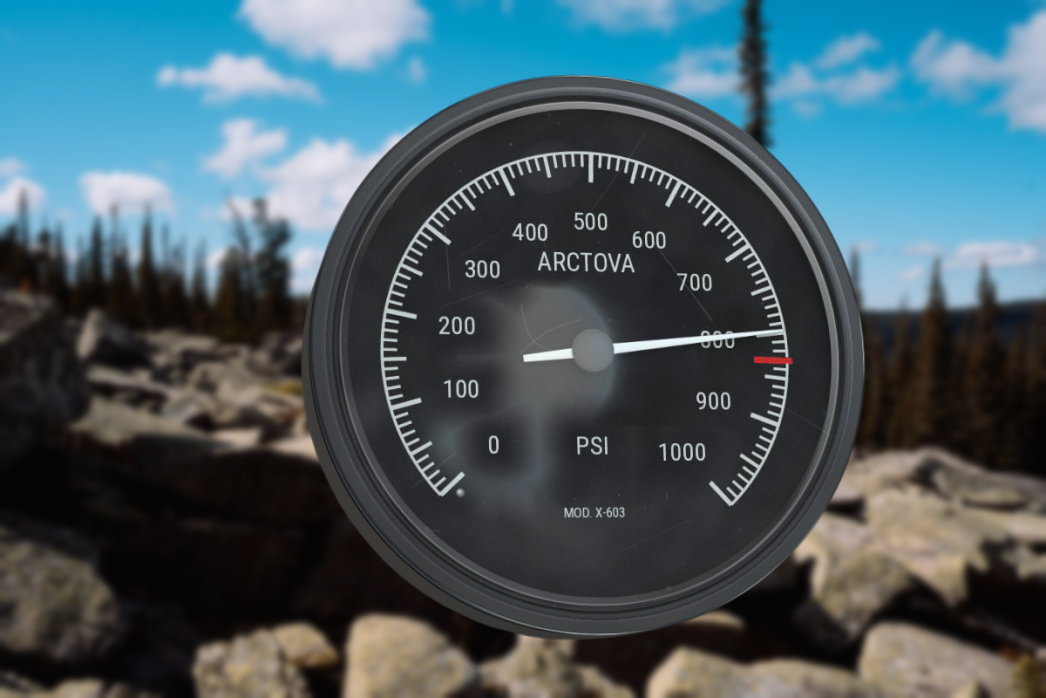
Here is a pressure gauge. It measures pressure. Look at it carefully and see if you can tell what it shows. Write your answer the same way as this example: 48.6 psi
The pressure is 800 psi
